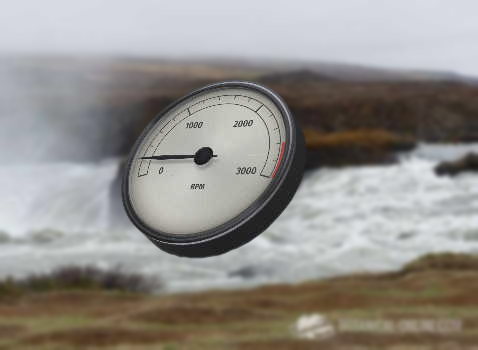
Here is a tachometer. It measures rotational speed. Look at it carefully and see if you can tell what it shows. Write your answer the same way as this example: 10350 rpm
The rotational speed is 200 rpm
